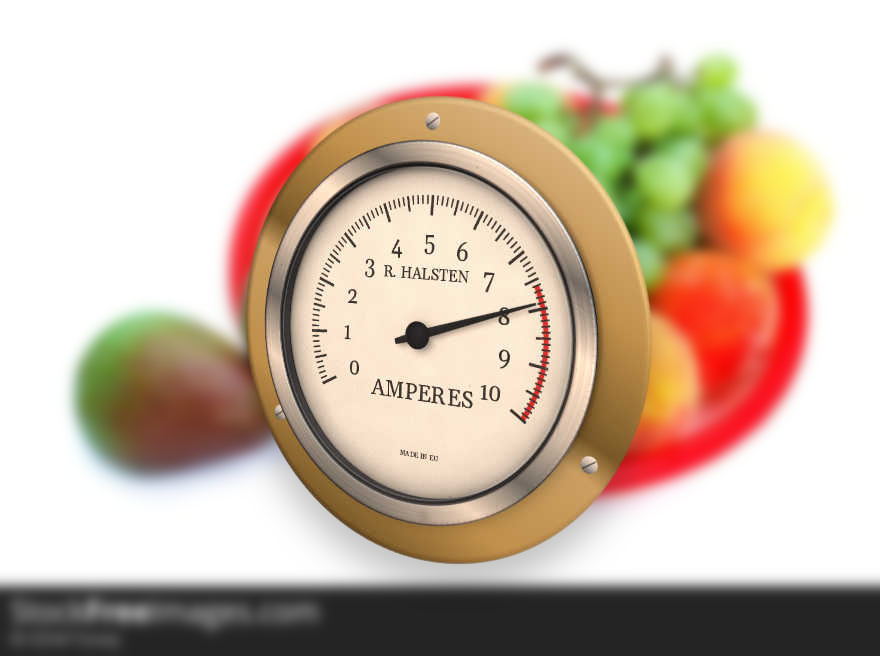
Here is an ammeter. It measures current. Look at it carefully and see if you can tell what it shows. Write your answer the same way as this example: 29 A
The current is 7.9 A
